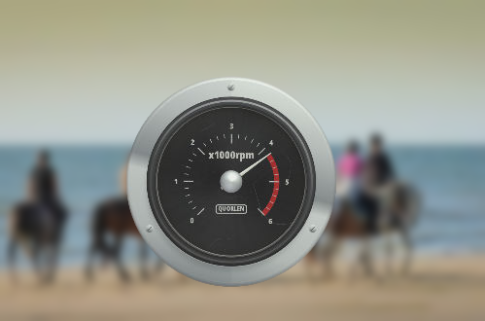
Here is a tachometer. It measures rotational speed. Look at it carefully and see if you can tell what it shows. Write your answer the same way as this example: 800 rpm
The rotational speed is 4200 rpm
